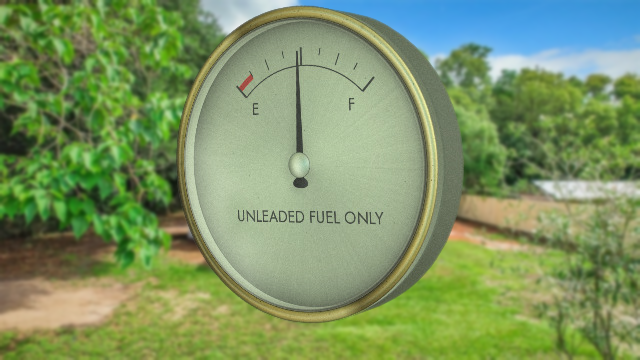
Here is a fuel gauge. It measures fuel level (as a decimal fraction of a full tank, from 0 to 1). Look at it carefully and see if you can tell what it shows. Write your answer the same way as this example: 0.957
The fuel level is 0.5
